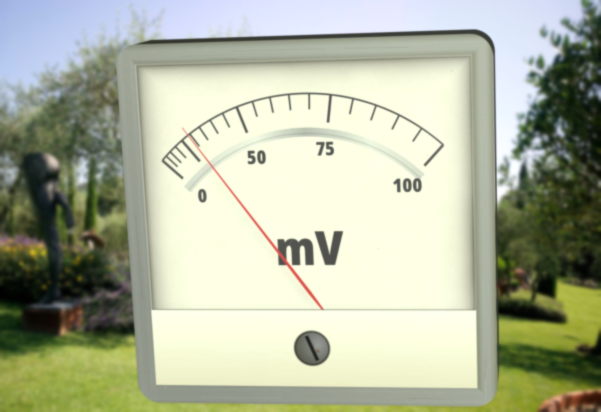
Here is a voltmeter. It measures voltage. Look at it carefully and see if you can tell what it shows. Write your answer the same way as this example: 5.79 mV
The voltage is 30 mV
